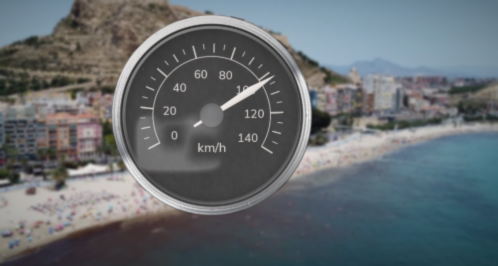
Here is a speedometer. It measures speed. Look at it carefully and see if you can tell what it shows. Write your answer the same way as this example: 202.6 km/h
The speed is 102.5 km/h
